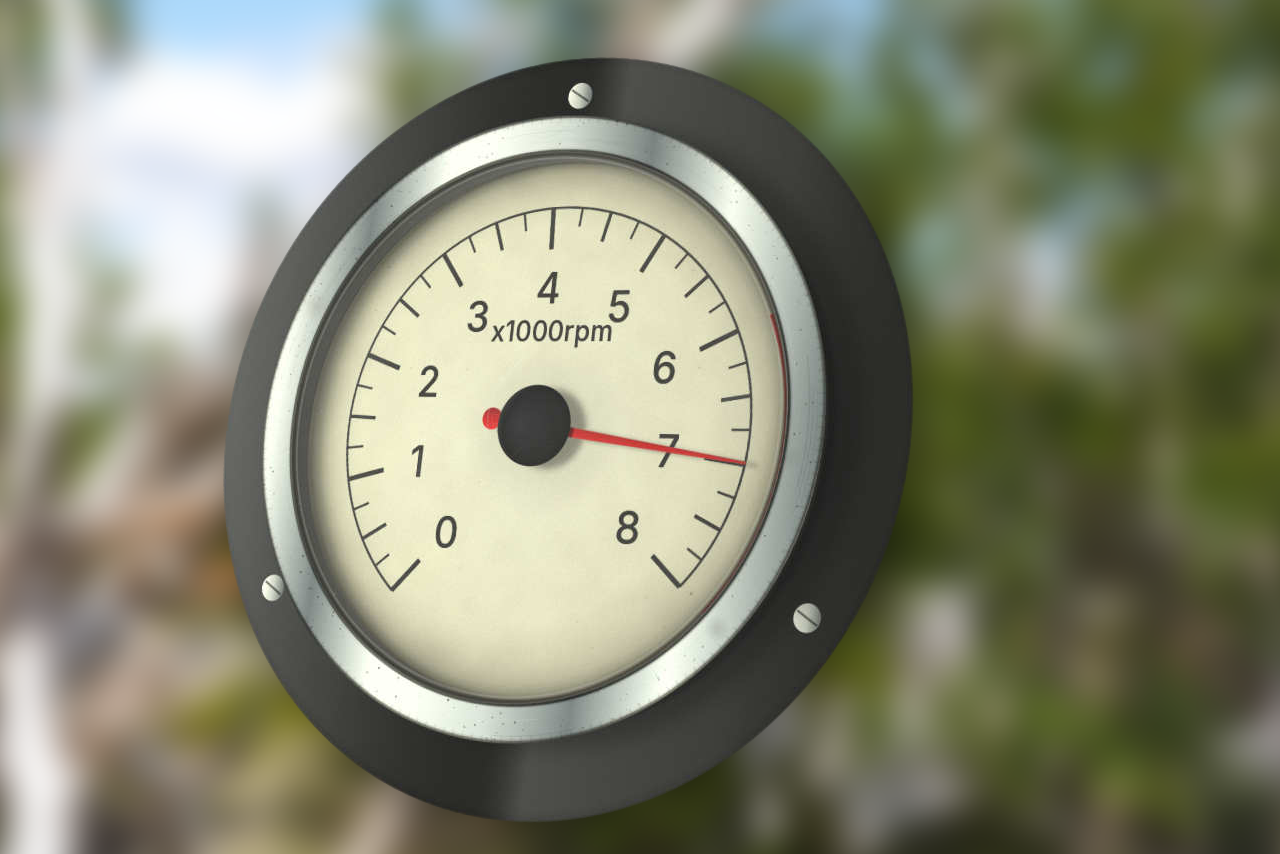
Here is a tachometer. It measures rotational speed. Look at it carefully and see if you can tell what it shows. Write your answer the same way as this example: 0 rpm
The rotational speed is 7000 rpm
